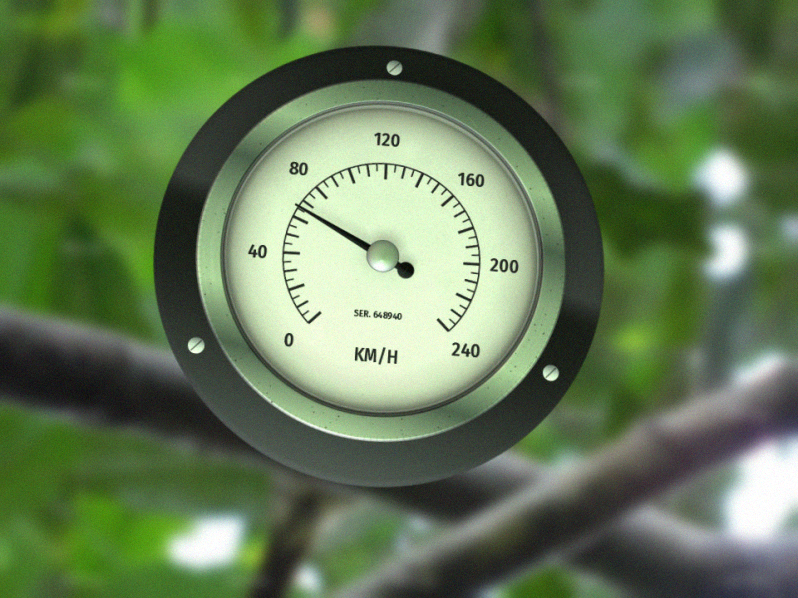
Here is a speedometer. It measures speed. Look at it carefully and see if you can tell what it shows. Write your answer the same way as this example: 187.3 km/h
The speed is 65 km/h
